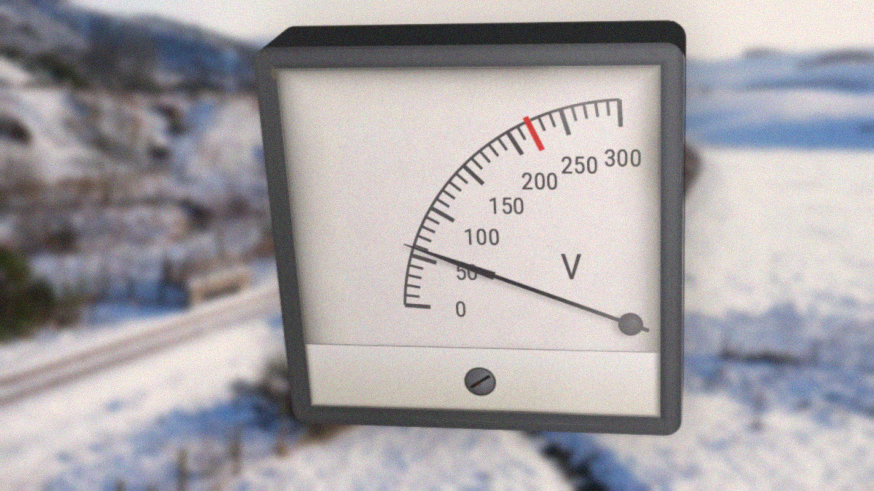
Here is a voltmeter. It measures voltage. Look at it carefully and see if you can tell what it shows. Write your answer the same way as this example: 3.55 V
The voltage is 60 V
